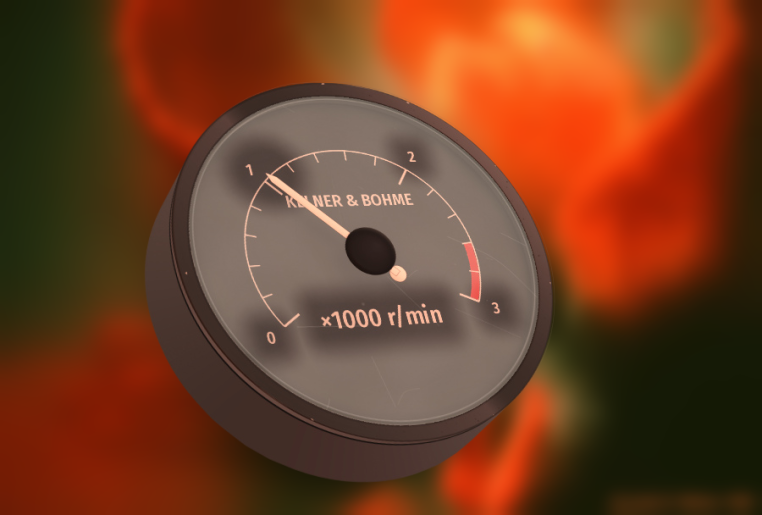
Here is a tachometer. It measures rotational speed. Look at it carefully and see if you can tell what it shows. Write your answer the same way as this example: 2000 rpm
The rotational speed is 1000 rpm
